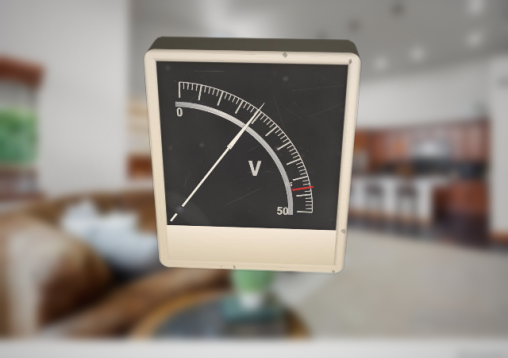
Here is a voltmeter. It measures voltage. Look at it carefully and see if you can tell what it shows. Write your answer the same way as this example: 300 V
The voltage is 19 V
